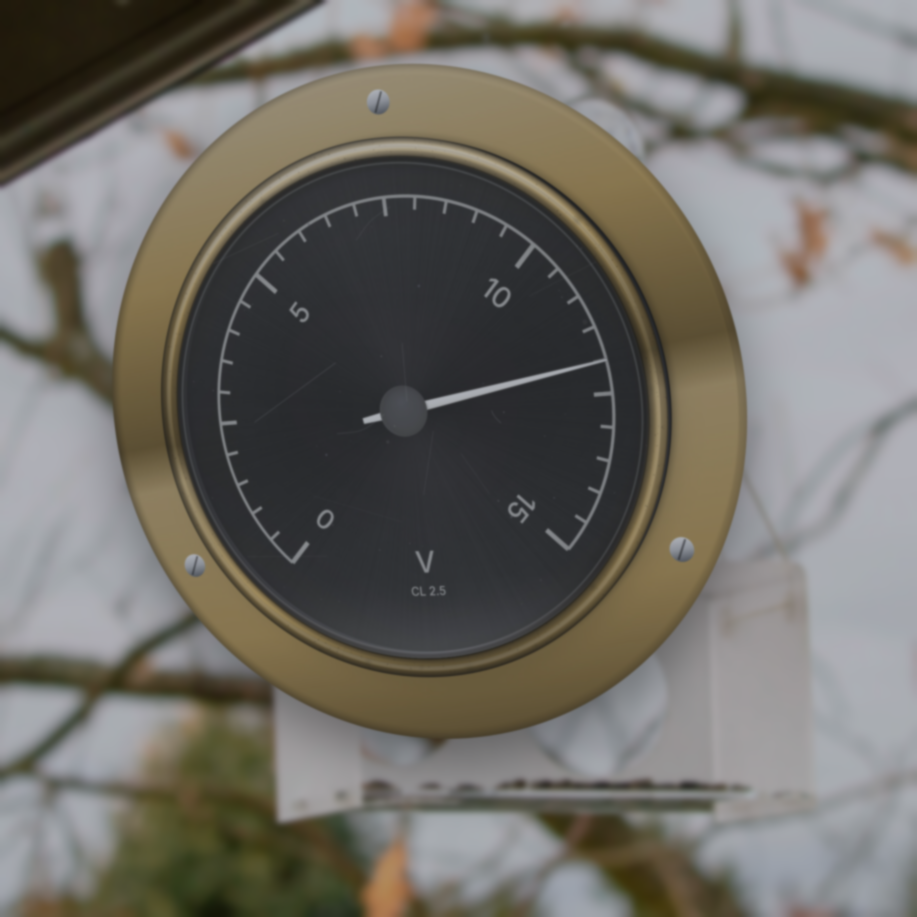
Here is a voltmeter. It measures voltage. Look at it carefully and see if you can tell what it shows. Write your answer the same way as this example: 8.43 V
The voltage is 12 V
